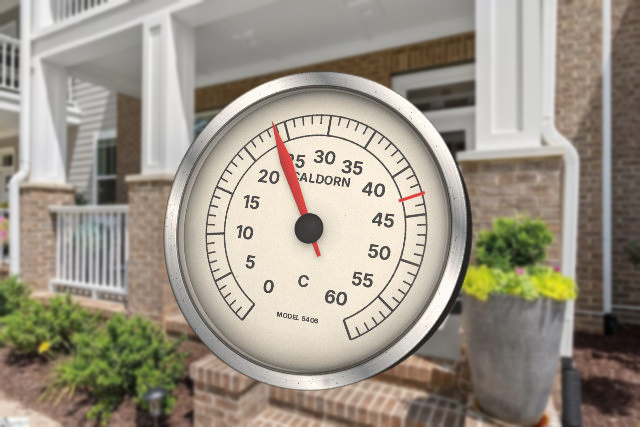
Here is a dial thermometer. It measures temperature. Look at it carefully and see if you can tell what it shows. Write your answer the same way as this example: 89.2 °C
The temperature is 24 °C
